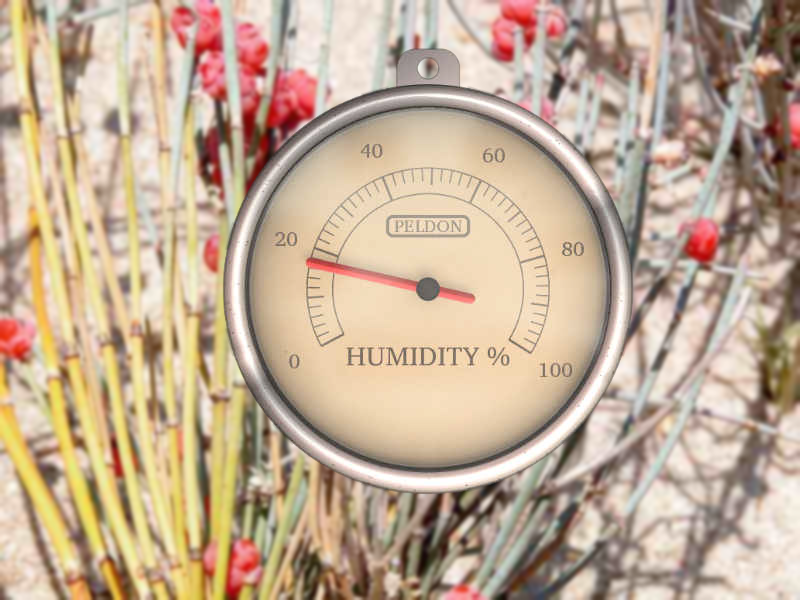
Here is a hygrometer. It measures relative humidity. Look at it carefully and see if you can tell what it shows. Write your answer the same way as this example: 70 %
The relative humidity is 17 %
